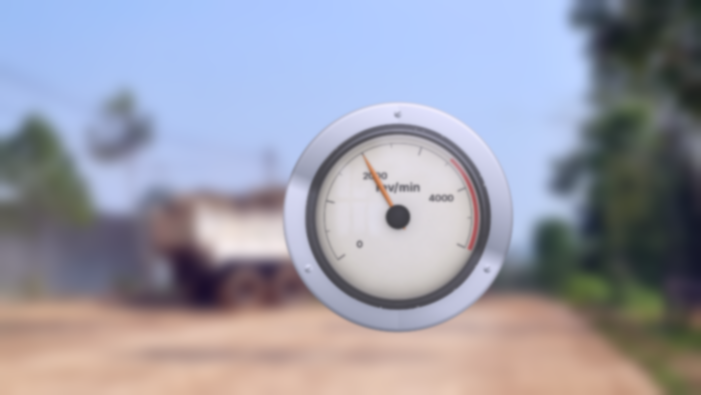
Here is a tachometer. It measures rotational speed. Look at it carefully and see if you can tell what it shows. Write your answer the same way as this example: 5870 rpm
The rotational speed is 2000 rpm
